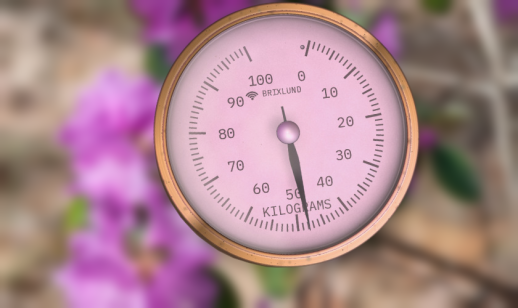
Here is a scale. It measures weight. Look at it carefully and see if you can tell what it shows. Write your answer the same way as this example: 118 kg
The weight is 48 kg
